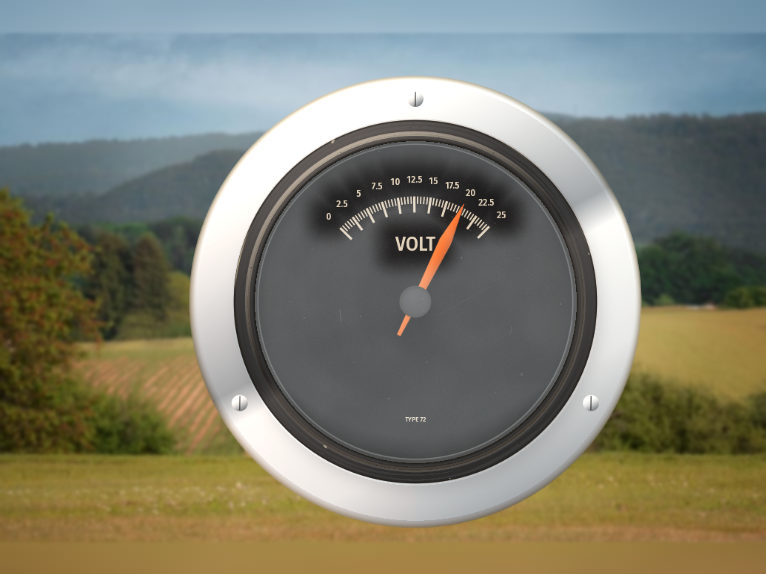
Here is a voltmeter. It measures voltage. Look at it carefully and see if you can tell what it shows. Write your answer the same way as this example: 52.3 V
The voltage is 20 V
